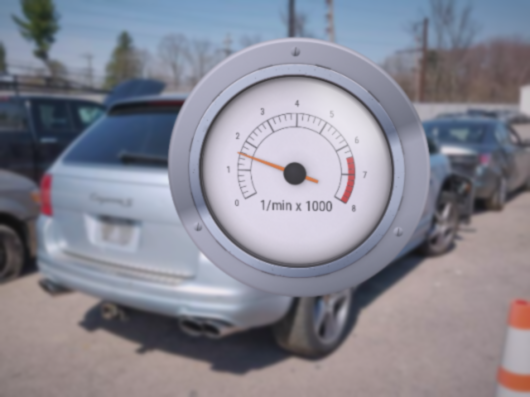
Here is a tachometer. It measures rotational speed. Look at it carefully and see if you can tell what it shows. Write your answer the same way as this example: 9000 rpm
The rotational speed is 1600 rpm
